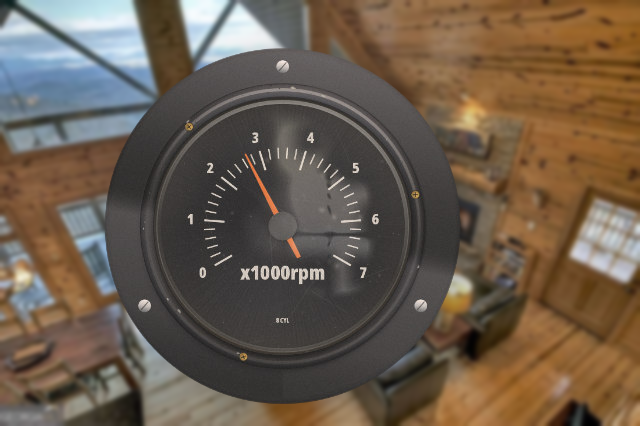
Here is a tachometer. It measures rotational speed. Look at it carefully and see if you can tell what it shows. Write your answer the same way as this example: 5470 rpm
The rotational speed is 2700 rpm
